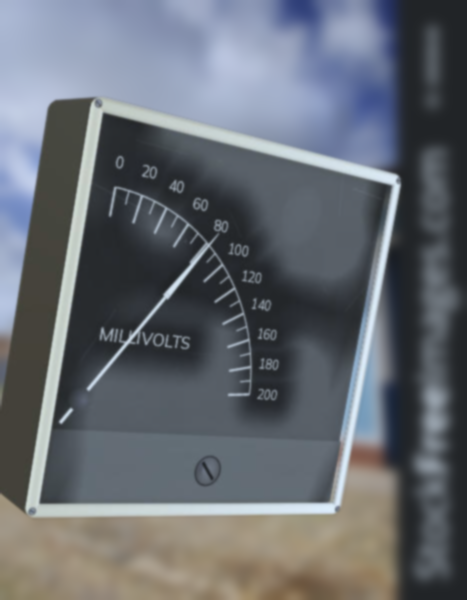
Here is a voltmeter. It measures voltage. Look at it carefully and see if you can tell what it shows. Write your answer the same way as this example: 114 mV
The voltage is 80 mV
